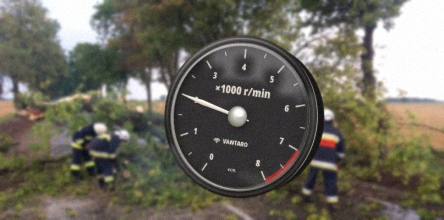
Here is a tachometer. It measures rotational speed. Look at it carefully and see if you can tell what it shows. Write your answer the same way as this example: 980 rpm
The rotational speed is 2000 rpm
